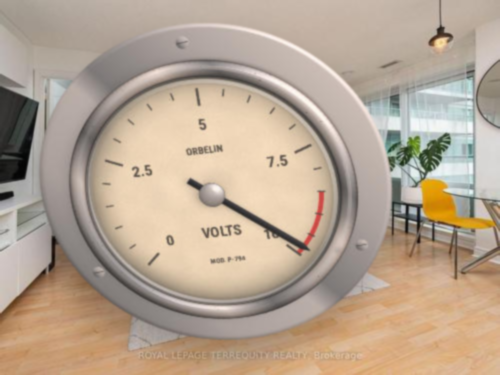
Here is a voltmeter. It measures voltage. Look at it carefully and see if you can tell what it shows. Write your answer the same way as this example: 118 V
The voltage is 9.75 V
